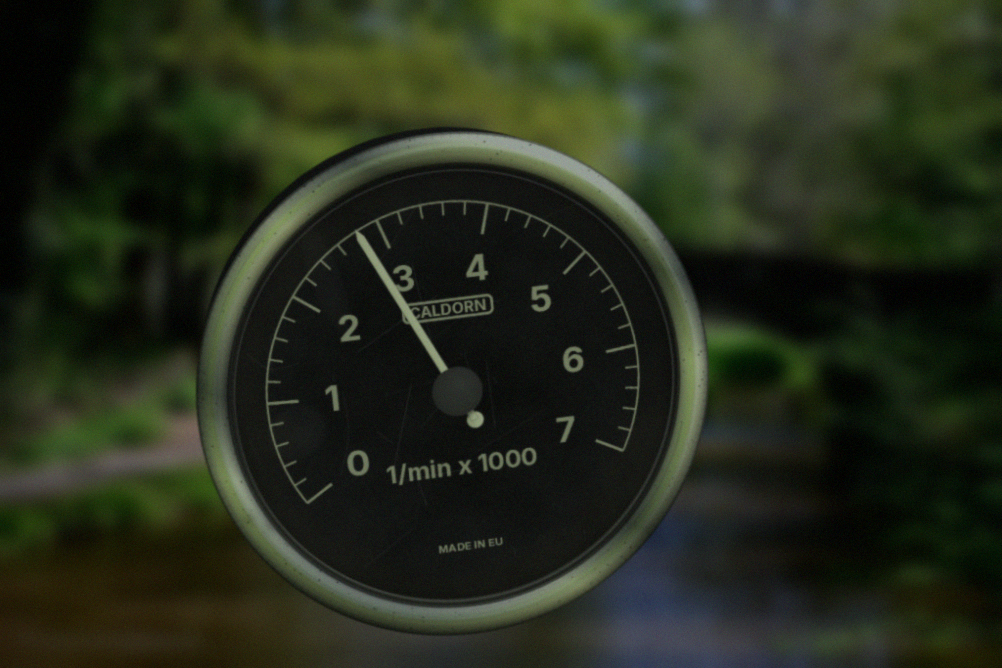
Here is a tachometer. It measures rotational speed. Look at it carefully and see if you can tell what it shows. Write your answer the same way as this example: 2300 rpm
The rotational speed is 2800 rpm
